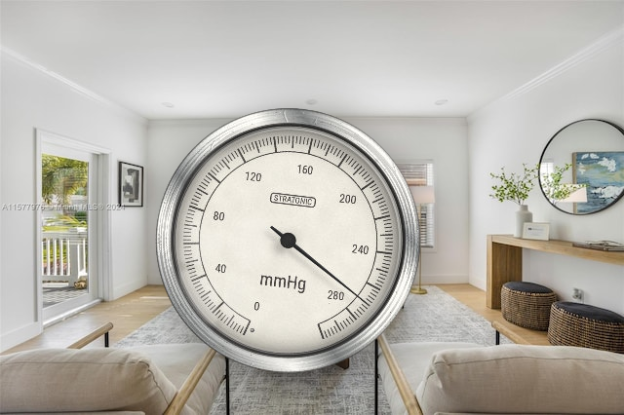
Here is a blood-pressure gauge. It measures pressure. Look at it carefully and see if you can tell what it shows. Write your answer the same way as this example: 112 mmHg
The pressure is 270 mmHg
